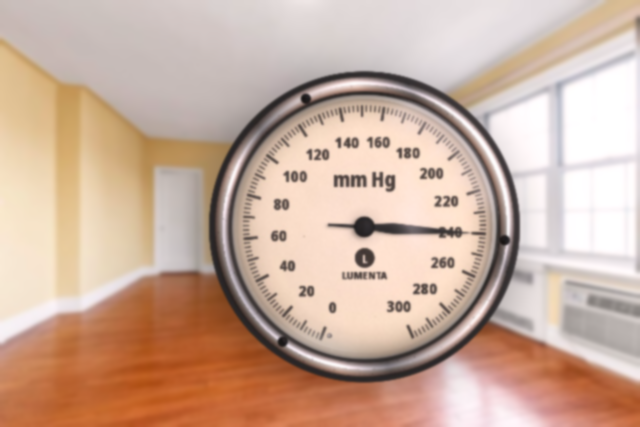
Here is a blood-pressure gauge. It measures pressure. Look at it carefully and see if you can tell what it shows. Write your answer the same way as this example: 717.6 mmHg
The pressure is 240 mmHg
